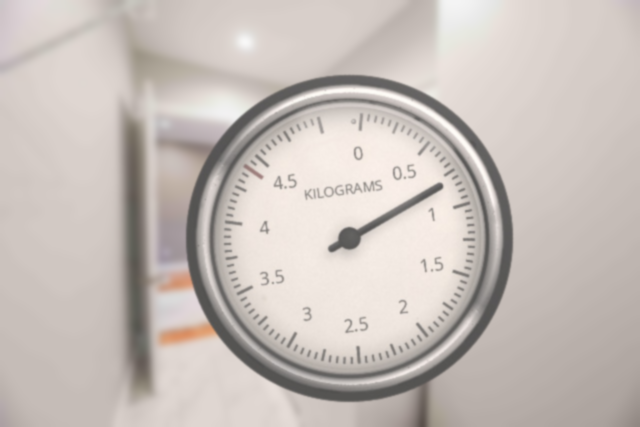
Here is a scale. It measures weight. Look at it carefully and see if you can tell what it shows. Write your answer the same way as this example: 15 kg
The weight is 0.8 kg
